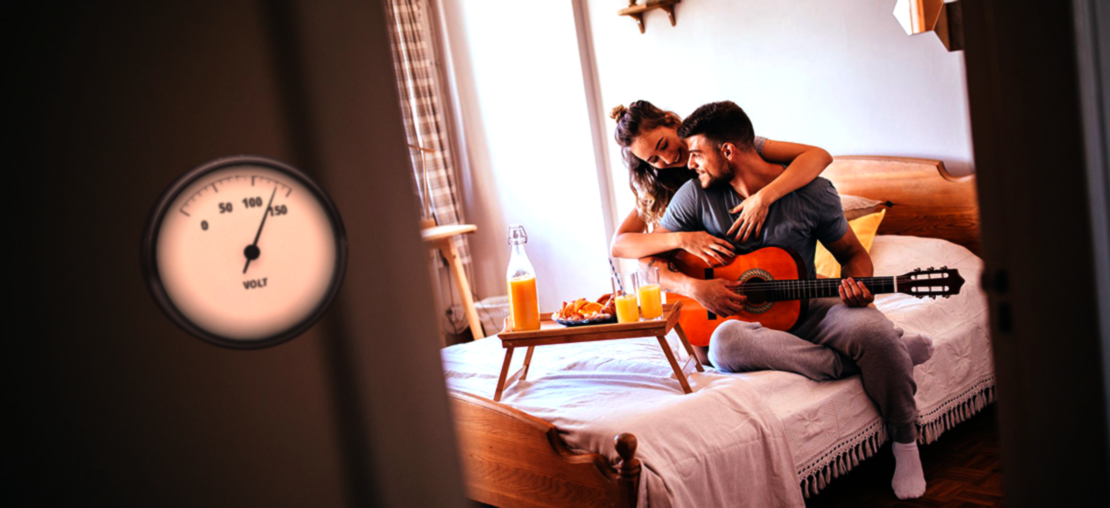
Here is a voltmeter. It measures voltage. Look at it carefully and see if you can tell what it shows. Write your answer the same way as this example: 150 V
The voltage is 130 V
